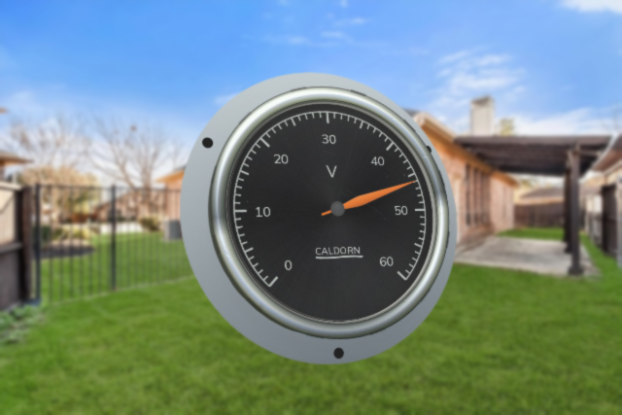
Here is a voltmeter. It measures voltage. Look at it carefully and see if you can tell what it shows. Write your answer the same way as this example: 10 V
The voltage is 46 V
